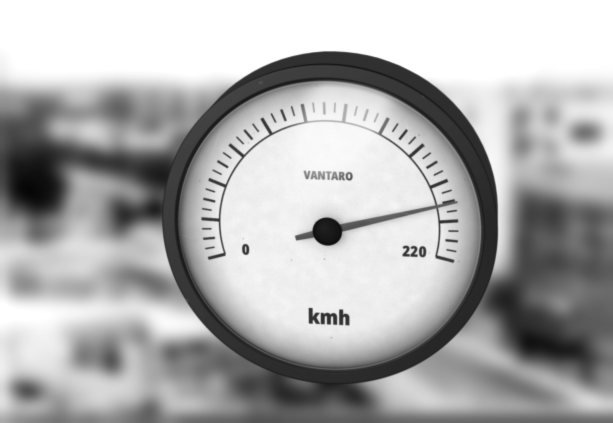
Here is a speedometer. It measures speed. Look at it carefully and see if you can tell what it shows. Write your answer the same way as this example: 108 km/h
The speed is 190 km/h
